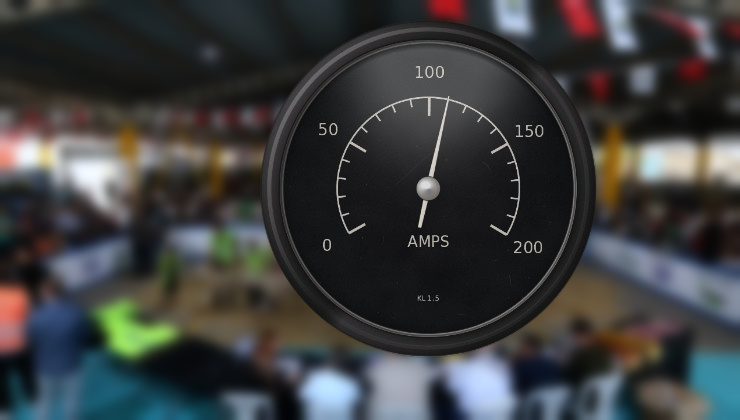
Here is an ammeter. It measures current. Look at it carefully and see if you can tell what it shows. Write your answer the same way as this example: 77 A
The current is 110 A
